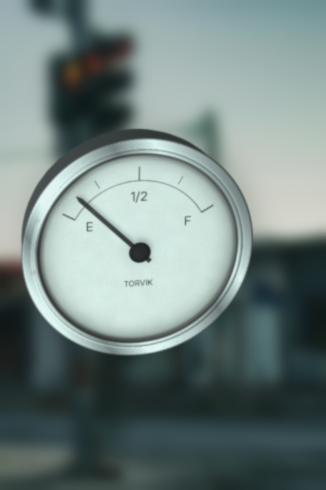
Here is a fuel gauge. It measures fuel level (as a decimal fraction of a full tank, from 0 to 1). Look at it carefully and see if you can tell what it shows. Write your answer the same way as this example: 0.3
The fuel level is 0.125
